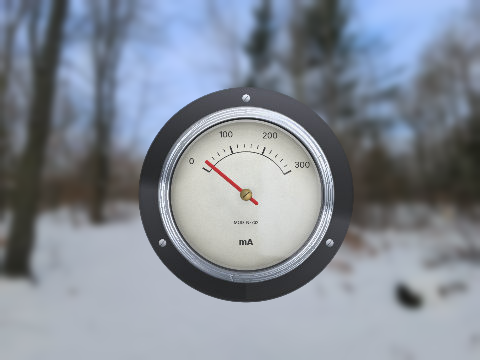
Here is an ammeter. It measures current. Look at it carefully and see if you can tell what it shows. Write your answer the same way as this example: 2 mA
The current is 20 mA
